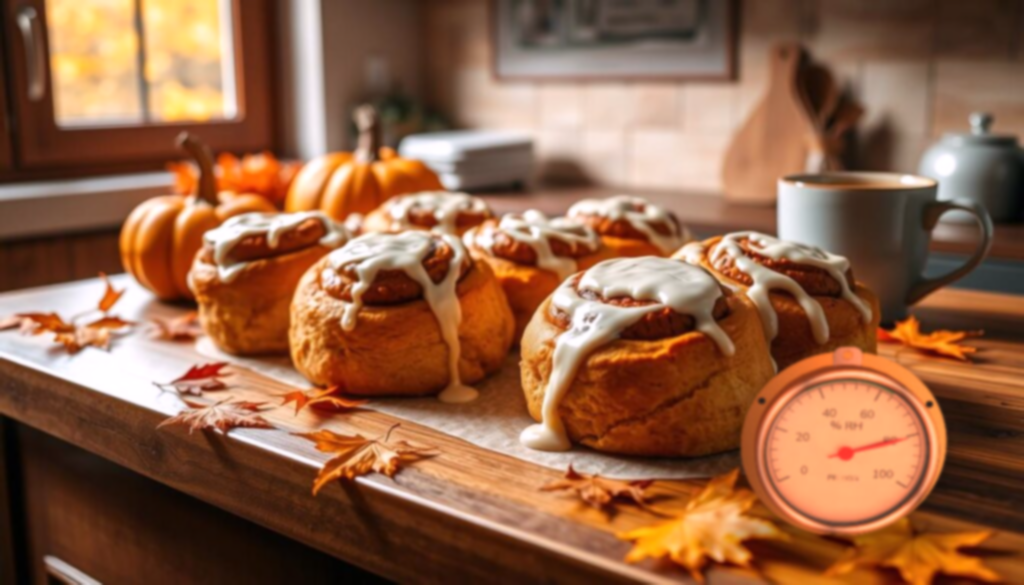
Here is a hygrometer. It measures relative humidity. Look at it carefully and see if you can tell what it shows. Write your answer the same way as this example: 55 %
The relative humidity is 80 %
